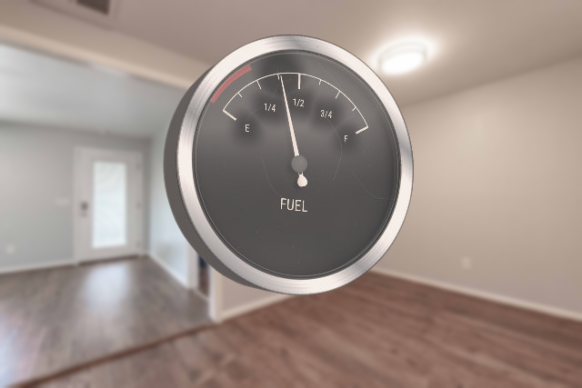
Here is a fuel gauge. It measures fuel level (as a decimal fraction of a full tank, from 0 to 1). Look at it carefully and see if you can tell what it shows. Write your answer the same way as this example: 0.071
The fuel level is 0.375
